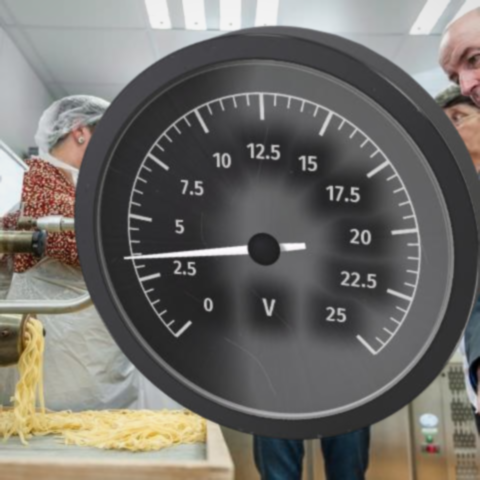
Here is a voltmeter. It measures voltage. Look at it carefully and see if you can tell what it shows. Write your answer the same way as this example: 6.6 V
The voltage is 3.5 V
